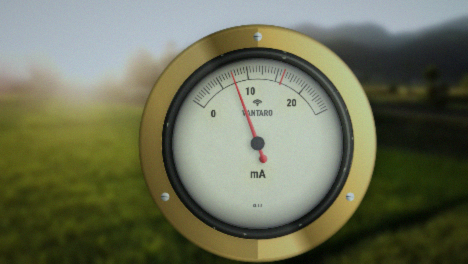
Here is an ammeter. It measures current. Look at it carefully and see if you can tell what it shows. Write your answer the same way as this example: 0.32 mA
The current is 7.5 mA
